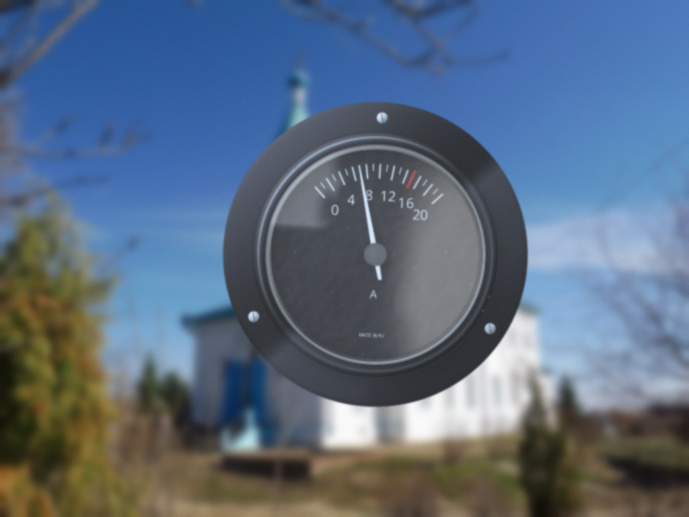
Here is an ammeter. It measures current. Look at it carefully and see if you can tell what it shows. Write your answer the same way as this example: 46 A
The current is 7 A
